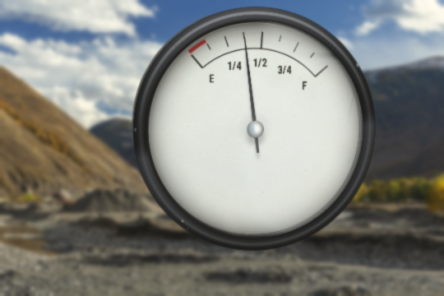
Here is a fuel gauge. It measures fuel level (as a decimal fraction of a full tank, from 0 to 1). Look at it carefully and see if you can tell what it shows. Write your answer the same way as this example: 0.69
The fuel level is 0.375
